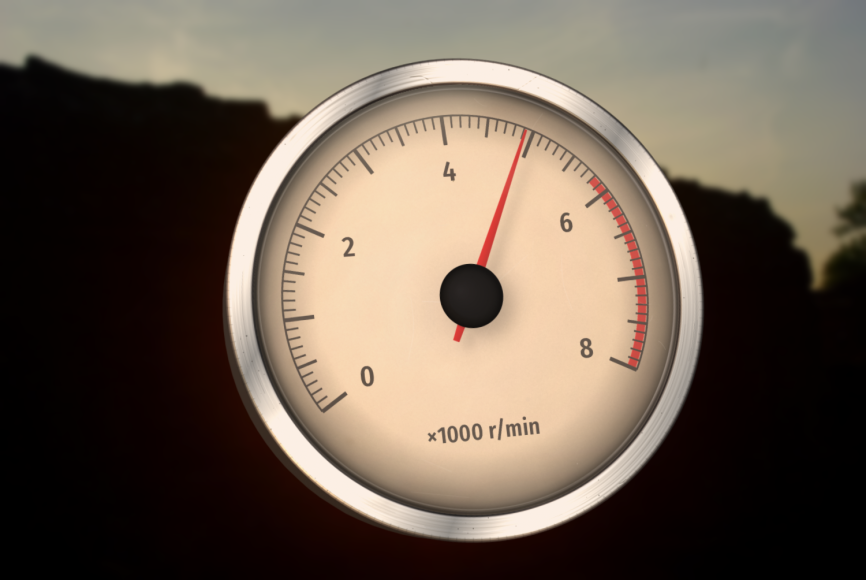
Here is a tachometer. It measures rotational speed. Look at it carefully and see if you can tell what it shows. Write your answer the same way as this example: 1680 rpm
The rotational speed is 4900 rpm
